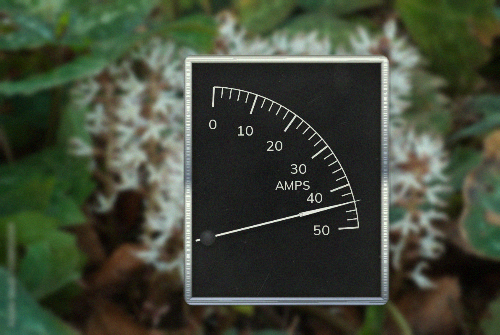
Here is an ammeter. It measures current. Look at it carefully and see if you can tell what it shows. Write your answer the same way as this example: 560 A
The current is 44 A
